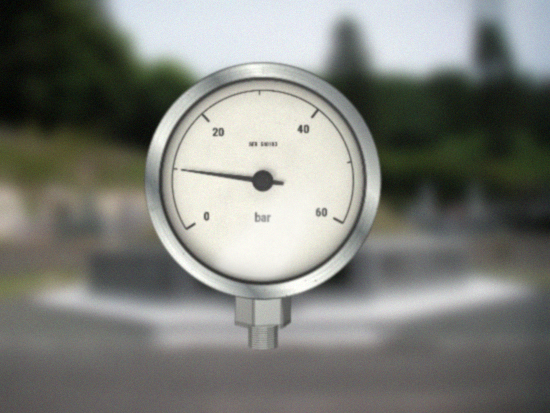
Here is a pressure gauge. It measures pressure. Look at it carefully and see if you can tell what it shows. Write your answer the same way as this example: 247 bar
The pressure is 10 bar
